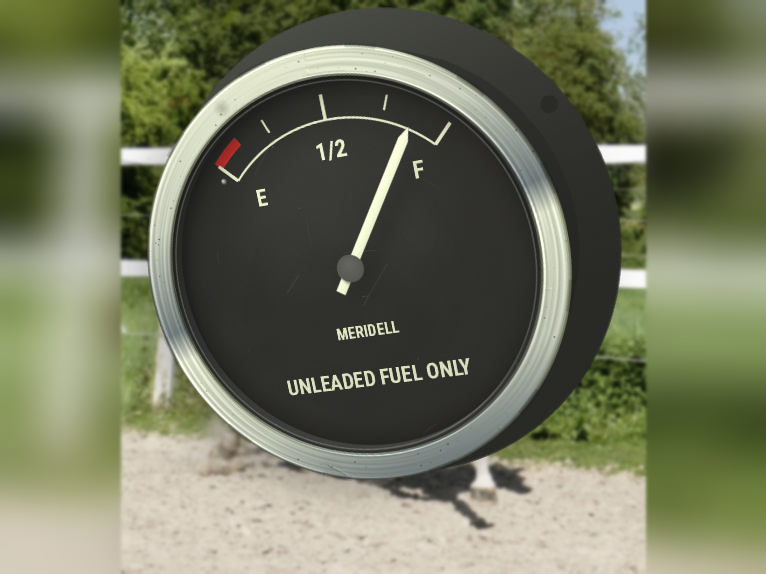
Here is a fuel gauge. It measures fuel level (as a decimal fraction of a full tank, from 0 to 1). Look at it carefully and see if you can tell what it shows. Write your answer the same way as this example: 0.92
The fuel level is 0.875
